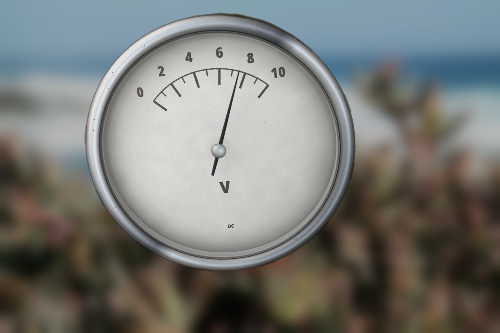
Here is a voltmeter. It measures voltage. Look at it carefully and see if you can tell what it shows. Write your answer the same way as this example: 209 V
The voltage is 7.5 V
